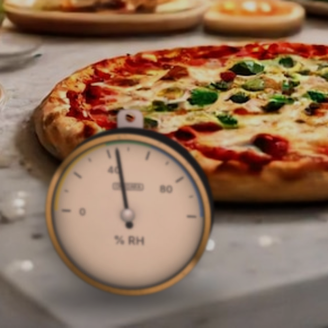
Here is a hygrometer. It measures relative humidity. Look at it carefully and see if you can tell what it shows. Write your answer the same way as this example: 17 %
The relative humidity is 45 %
